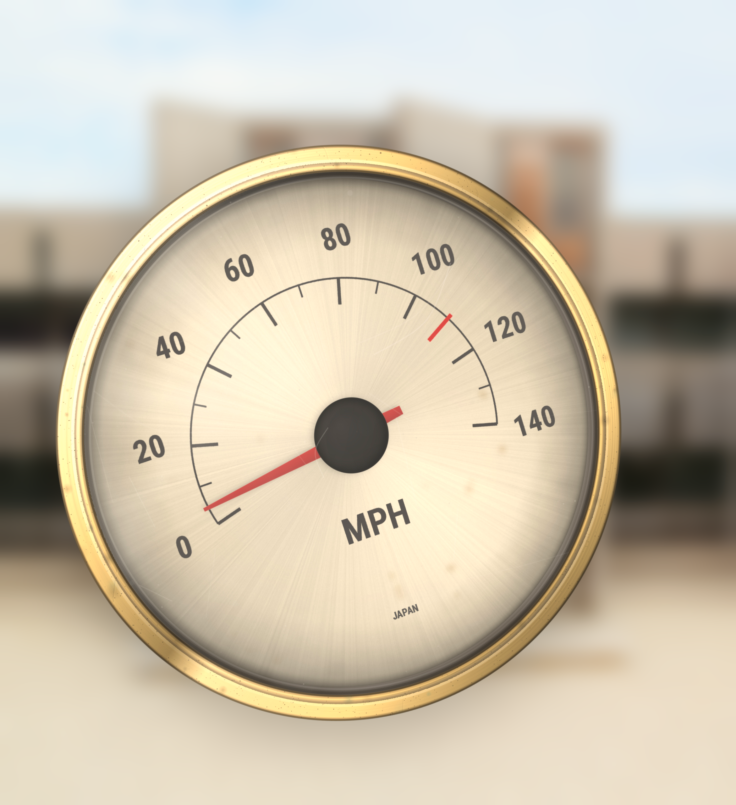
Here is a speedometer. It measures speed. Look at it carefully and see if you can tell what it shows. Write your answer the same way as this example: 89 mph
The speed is 5 mph
